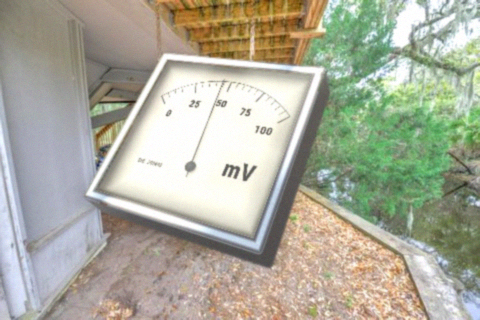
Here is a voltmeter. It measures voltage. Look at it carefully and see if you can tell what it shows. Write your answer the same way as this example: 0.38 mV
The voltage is 45 mV
